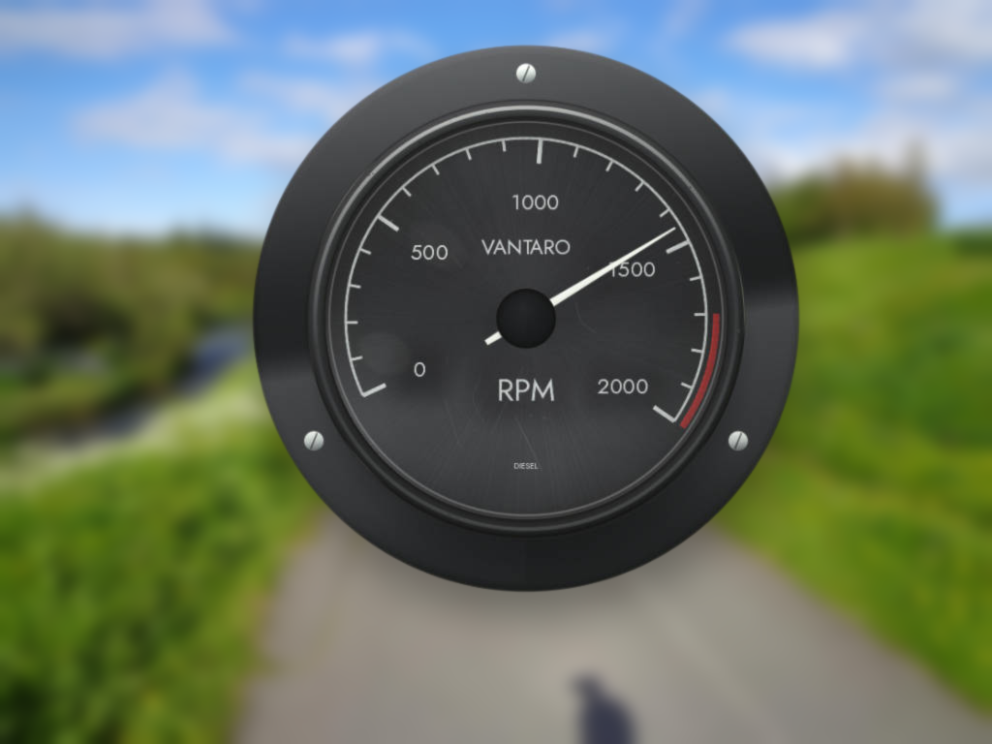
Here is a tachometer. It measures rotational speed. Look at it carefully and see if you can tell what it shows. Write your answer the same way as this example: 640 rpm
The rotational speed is 1450 rpm
